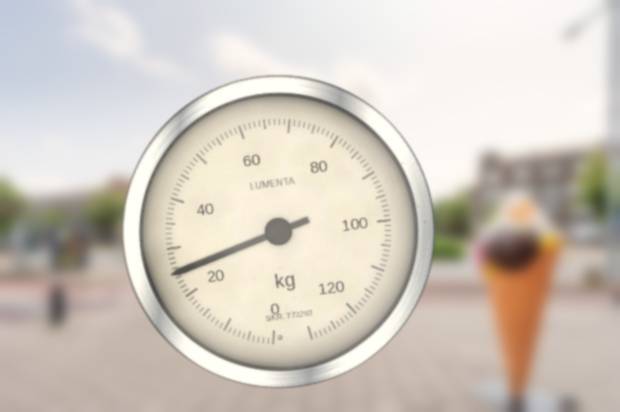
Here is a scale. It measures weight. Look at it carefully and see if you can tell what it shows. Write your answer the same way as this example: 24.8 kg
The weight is 25 kg
